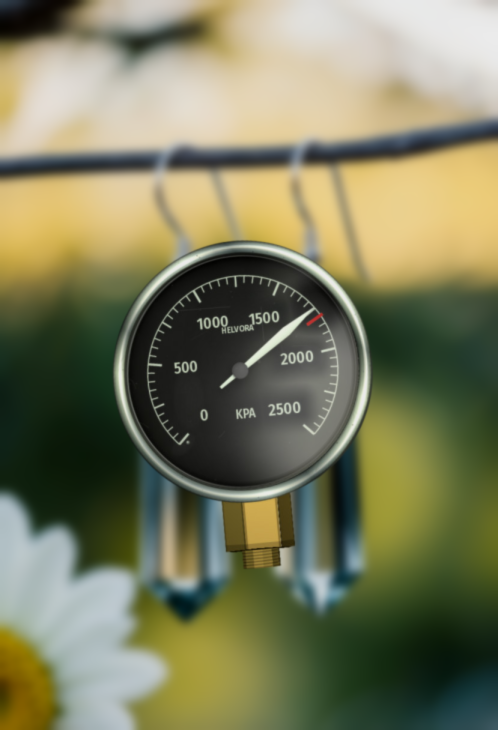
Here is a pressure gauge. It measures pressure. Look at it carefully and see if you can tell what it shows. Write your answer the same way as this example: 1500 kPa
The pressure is 1750 kPa
